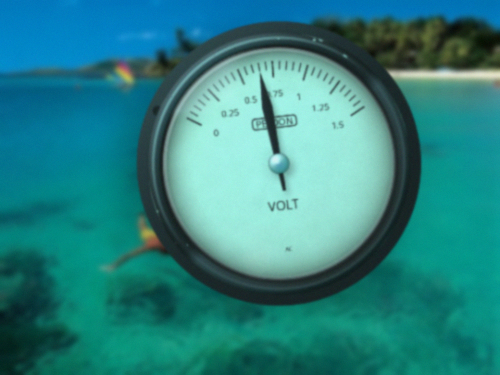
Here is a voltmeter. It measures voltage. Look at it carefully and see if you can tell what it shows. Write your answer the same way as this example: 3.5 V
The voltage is 0.65 V
